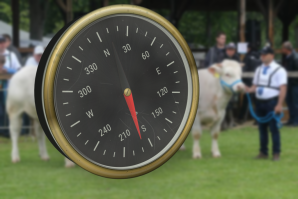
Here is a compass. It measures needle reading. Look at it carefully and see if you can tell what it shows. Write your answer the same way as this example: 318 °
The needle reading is 190 °
